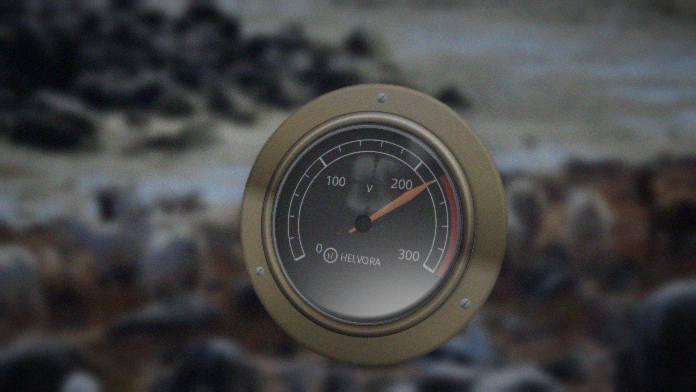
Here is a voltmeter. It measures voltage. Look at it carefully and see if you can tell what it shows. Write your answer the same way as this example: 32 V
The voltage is 220 V
